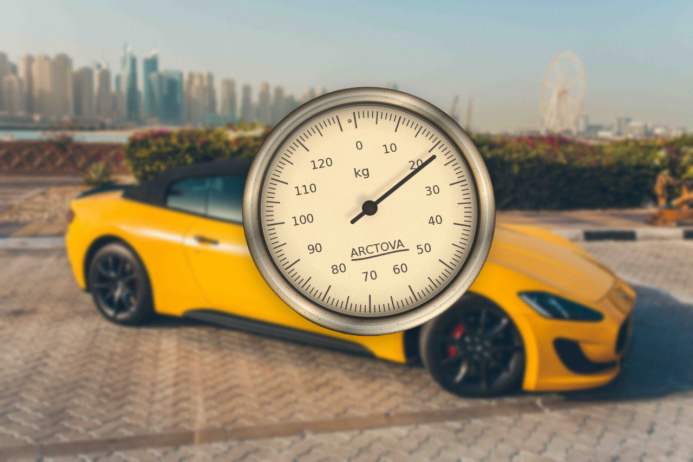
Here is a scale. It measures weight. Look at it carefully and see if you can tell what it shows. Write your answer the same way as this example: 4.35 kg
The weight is 22 kg
